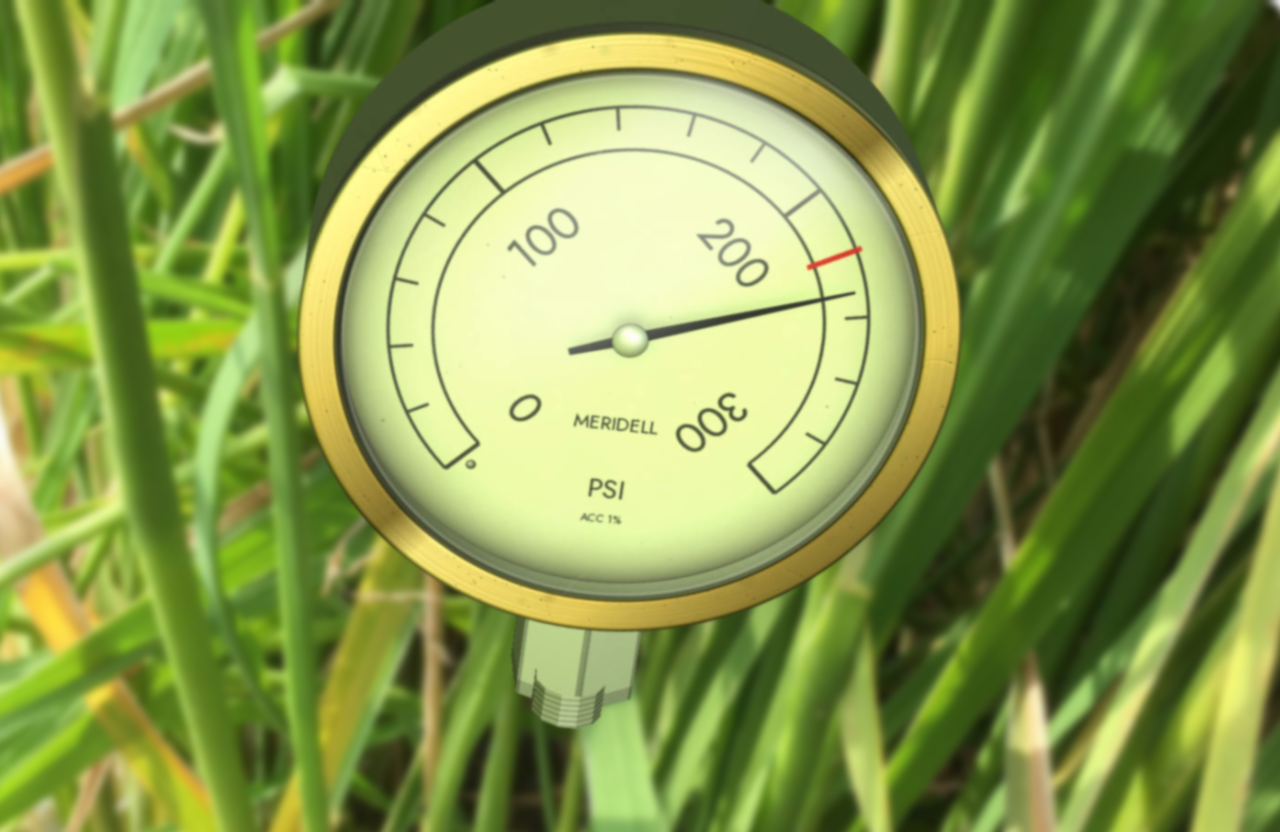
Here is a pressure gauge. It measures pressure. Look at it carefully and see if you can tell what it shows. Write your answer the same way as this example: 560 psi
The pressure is 230 psi
